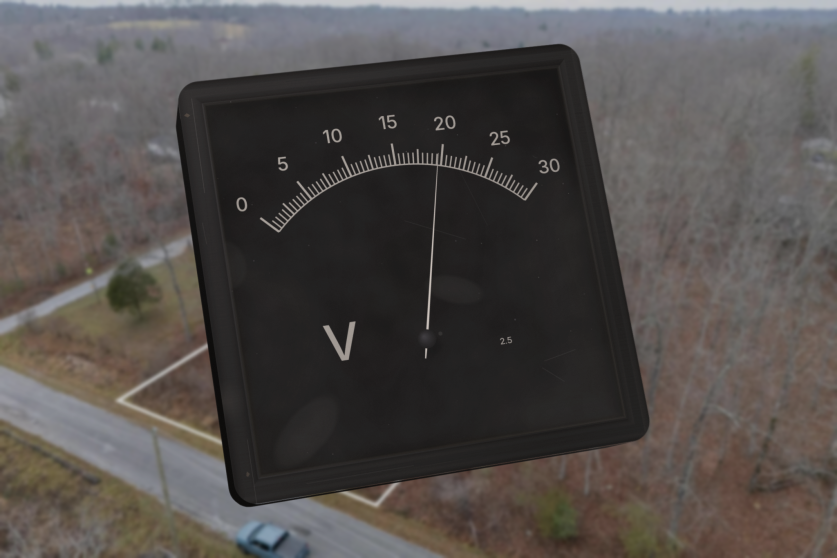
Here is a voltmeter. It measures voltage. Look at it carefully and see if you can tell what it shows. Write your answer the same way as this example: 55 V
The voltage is 19.5 V
